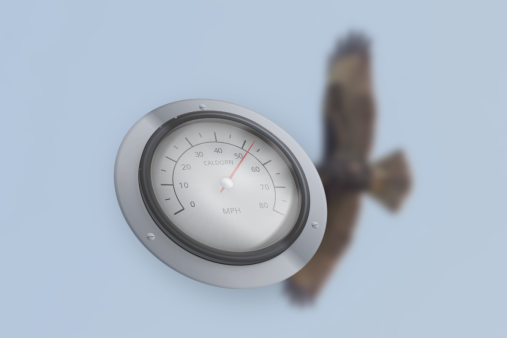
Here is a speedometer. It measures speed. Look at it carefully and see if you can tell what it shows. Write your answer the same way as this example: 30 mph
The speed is 52.5 mph
